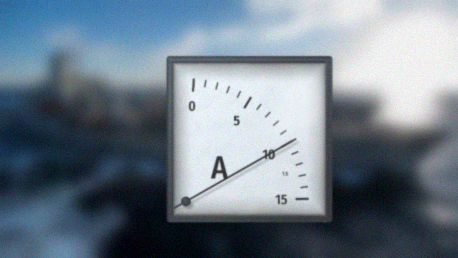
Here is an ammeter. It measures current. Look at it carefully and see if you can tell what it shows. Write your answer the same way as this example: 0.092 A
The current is 10 A
